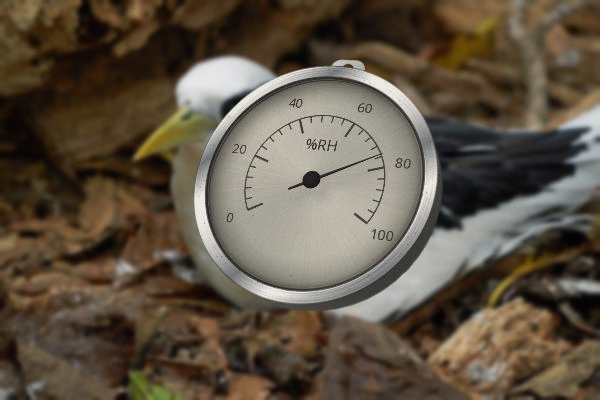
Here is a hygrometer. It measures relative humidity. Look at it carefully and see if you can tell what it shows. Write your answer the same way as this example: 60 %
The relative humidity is 76 %
